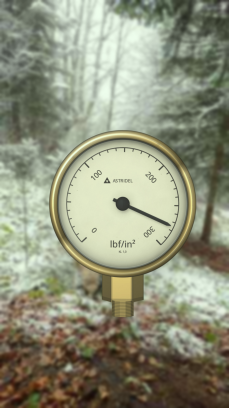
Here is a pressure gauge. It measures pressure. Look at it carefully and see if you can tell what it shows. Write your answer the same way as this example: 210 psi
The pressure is 275 psi
